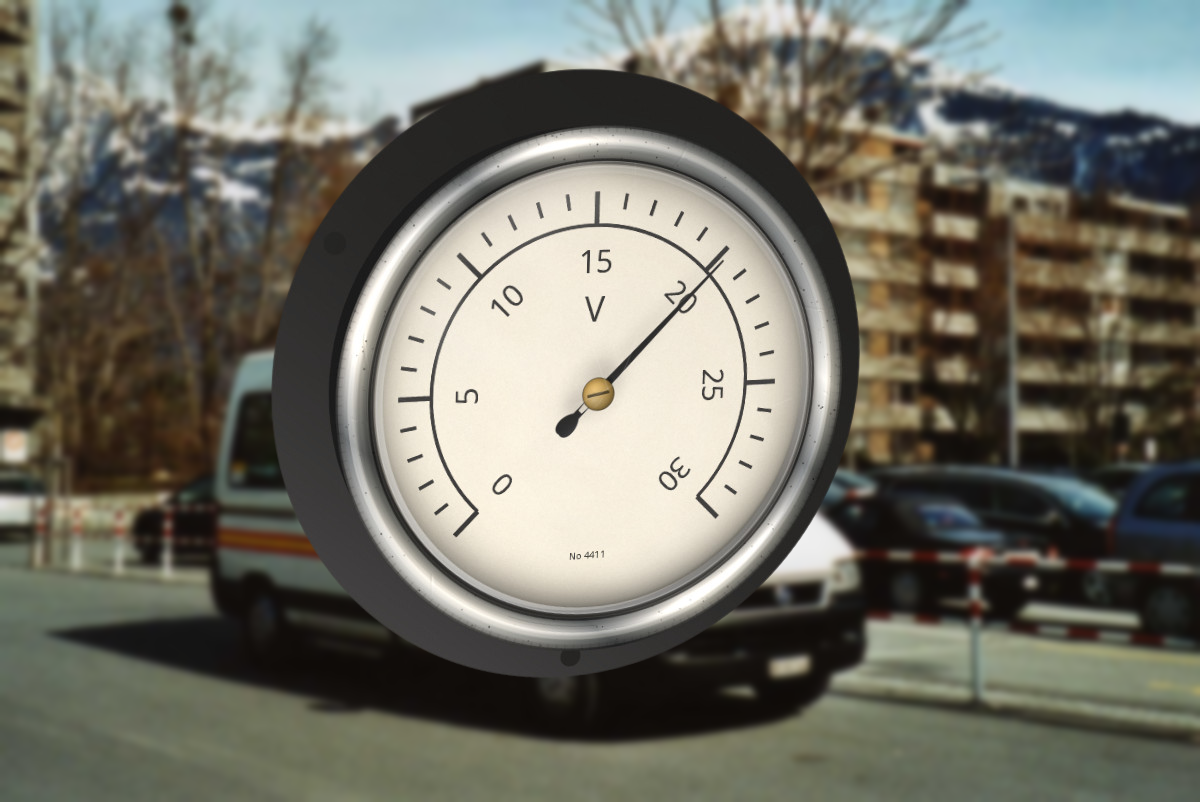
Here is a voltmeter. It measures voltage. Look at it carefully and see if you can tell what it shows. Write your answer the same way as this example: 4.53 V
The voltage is 20 V
